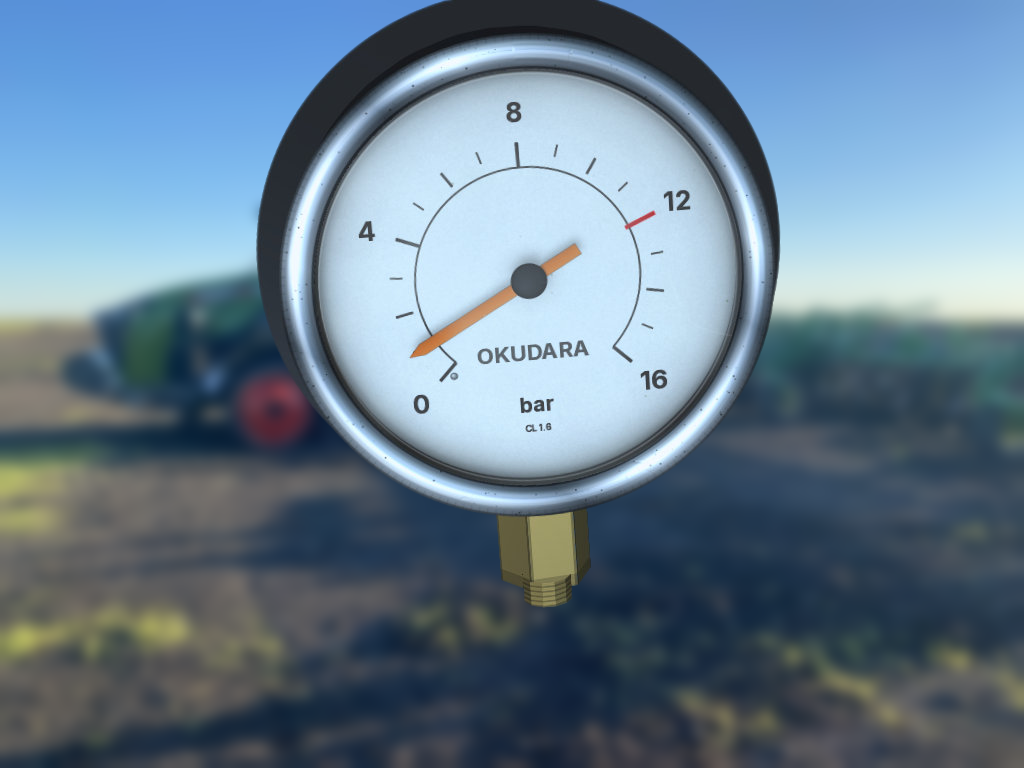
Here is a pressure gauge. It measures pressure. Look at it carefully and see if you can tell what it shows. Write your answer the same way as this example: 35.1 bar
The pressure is 1 bar
